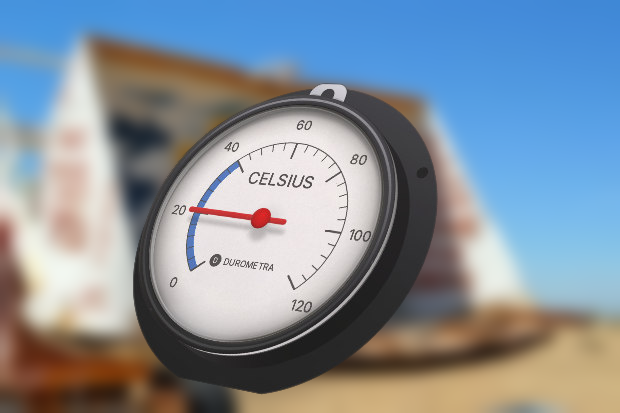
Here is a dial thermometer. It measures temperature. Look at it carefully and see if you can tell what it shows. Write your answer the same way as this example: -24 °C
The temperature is 20 °C
